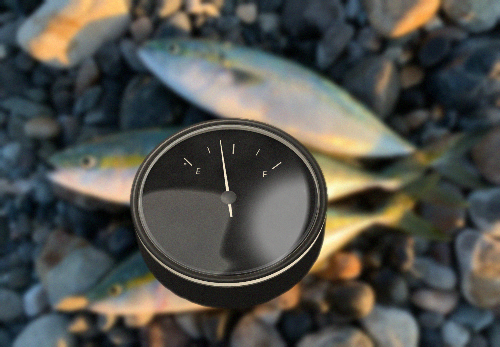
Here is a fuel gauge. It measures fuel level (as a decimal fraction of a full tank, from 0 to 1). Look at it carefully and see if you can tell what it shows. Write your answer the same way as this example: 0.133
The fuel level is 0.375
